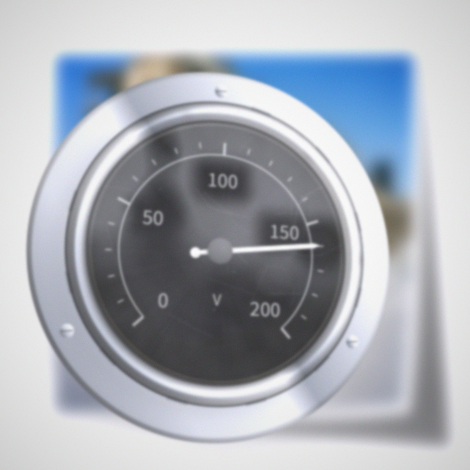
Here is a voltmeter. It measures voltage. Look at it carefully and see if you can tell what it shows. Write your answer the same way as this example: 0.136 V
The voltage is 160 V
